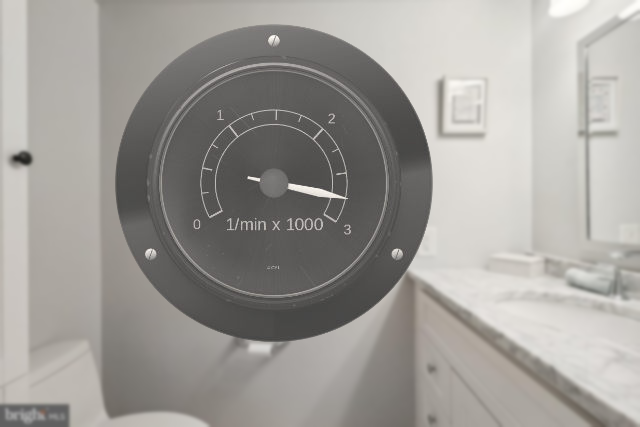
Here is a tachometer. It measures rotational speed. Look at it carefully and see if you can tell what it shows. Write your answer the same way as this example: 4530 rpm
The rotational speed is 2750 rpm
